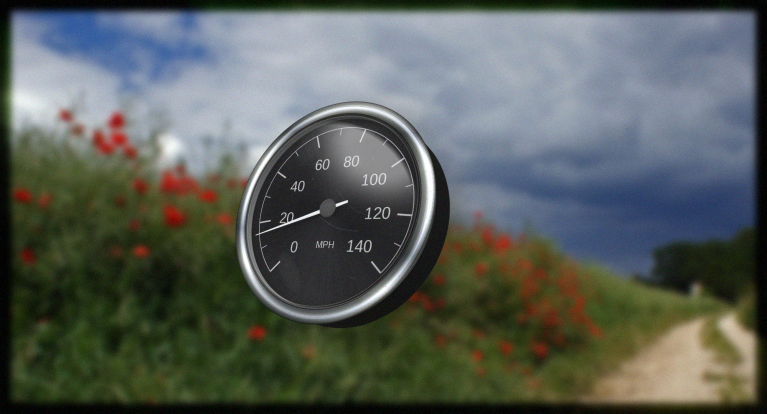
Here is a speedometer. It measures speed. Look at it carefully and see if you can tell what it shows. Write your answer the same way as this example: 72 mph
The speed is 15 mph
